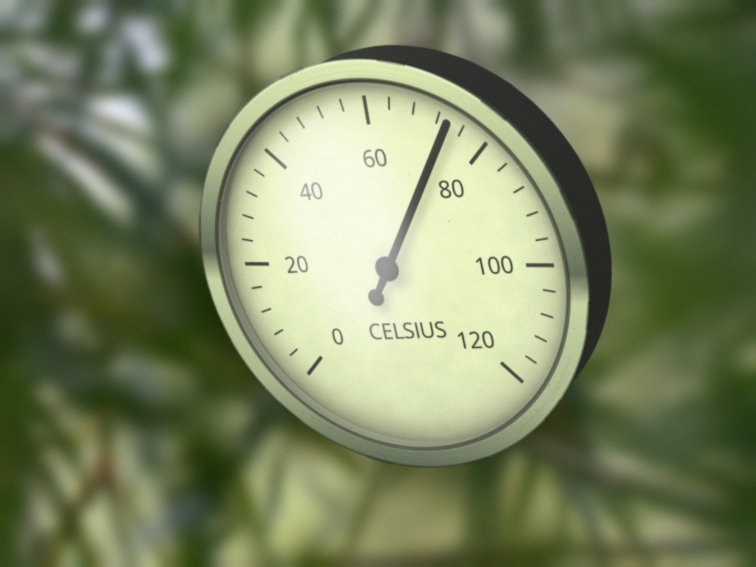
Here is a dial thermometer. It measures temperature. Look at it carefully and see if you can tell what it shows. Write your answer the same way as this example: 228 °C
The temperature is 74 °C
